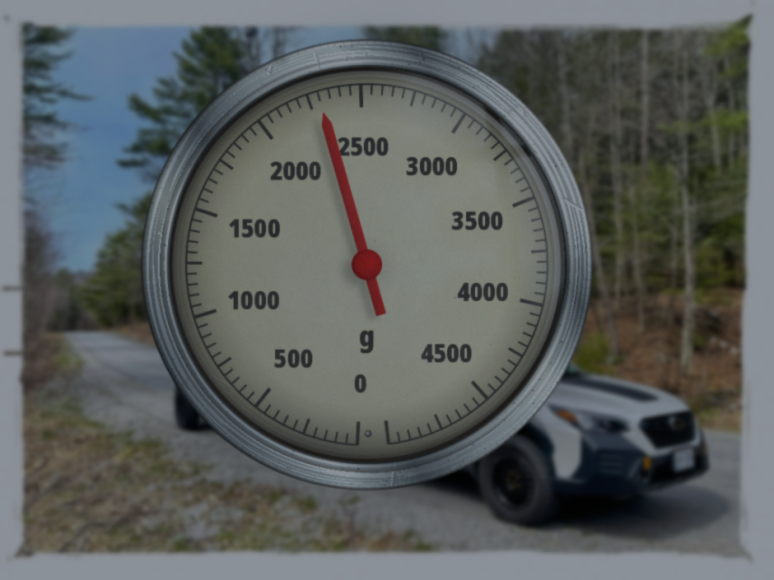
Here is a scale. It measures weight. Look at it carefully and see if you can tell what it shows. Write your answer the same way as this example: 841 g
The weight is 2300 g
